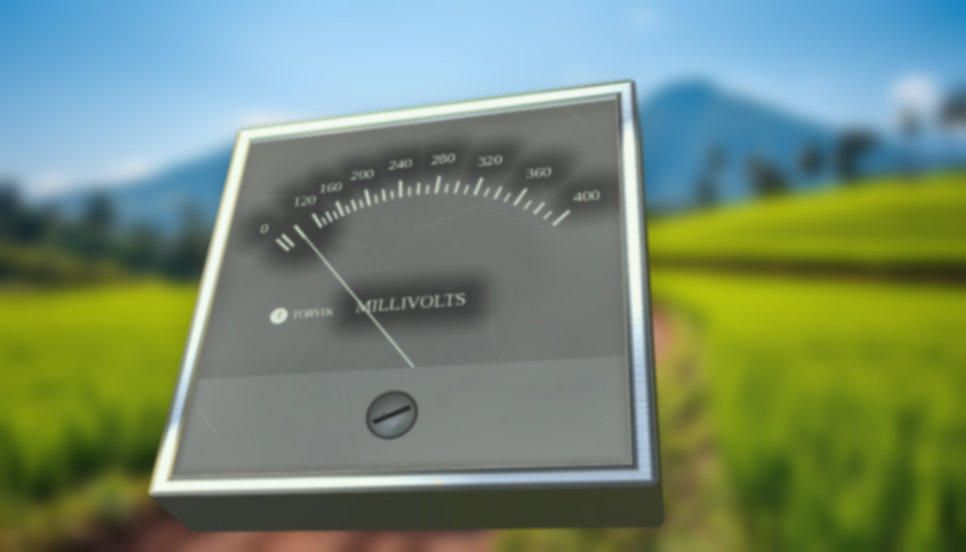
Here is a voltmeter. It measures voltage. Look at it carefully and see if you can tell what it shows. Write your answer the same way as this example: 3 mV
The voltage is 80 mV
